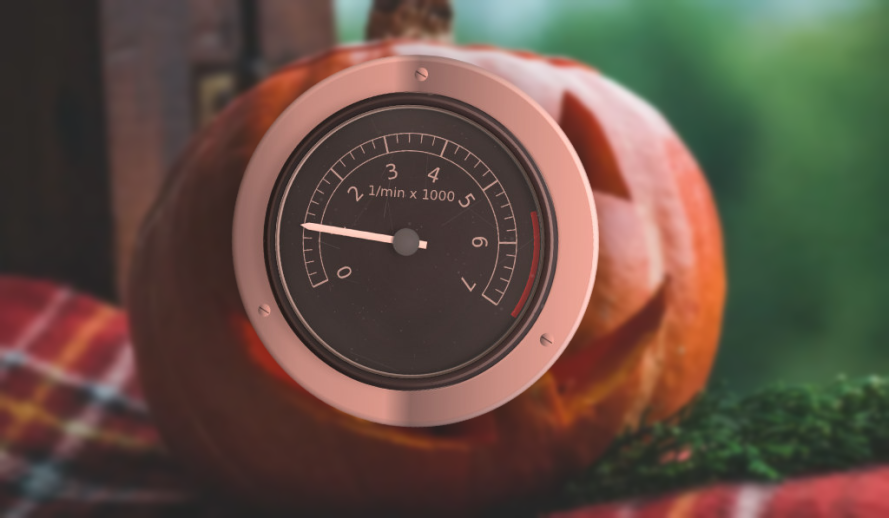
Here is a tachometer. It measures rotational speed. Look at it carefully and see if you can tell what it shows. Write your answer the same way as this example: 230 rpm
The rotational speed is 1000 rpm
